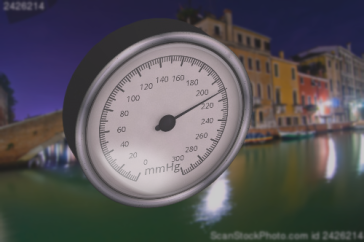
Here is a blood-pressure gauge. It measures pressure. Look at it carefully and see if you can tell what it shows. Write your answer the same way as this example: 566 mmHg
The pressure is 210 mmHg
